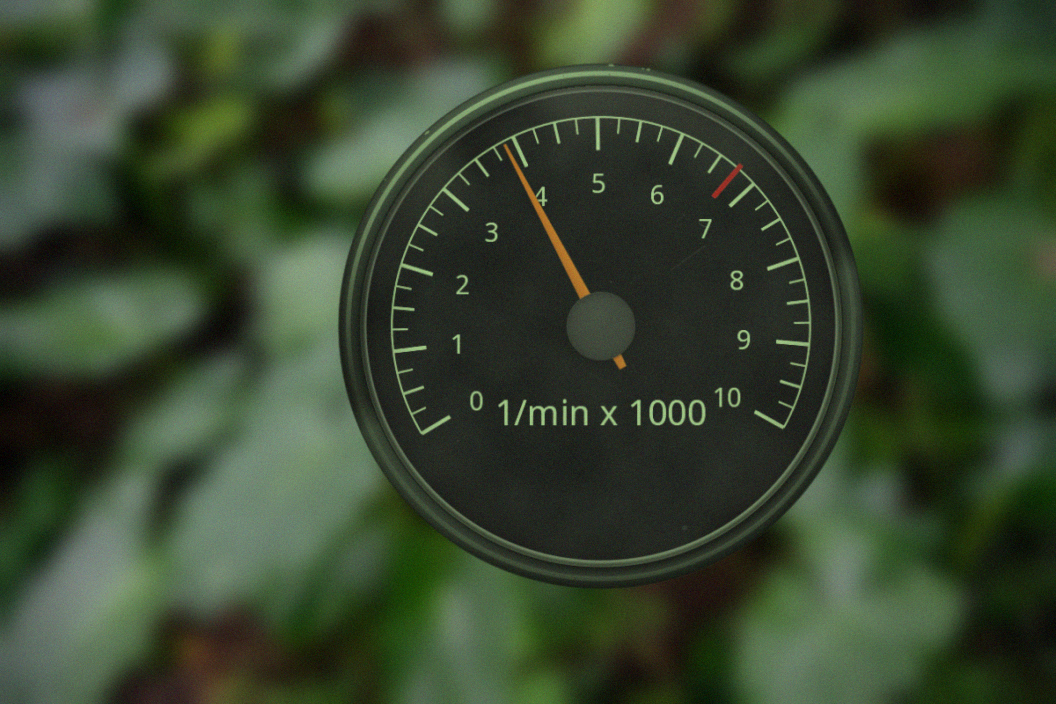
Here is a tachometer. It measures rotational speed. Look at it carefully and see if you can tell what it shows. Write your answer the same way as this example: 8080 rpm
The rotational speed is 3875 rpm
